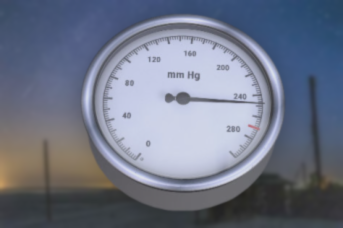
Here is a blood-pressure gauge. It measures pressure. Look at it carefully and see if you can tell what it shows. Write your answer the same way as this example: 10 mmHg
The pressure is 250 mmHg
